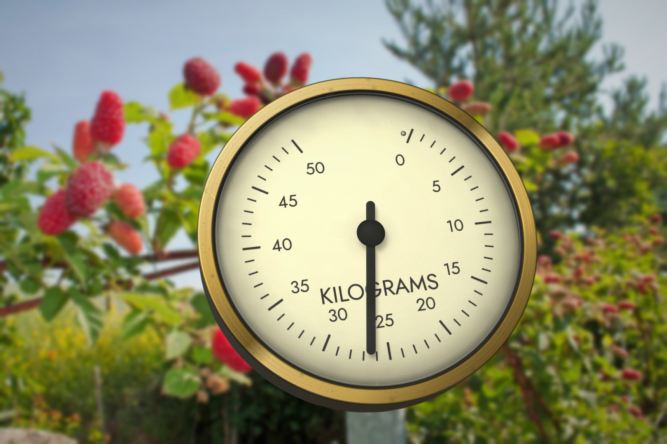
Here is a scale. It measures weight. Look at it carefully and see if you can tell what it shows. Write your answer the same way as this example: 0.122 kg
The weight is 26.5 kg
